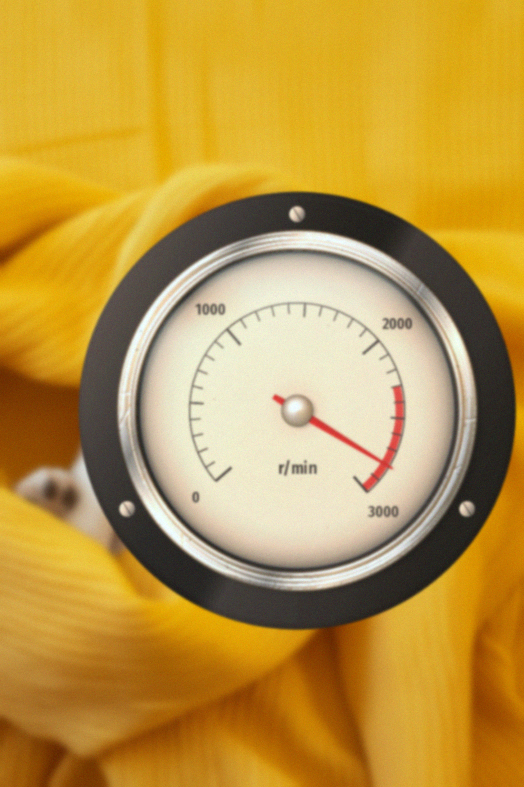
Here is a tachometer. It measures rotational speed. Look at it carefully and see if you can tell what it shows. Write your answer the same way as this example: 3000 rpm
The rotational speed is 2800 rpm
